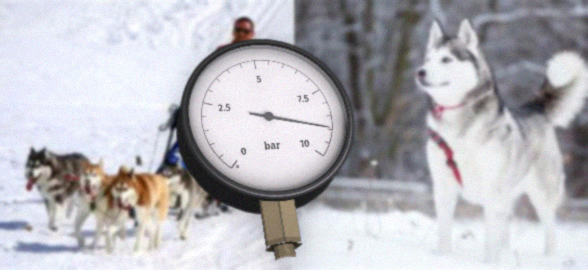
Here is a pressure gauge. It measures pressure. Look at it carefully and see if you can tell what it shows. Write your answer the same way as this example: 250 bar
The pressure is 9 bar
